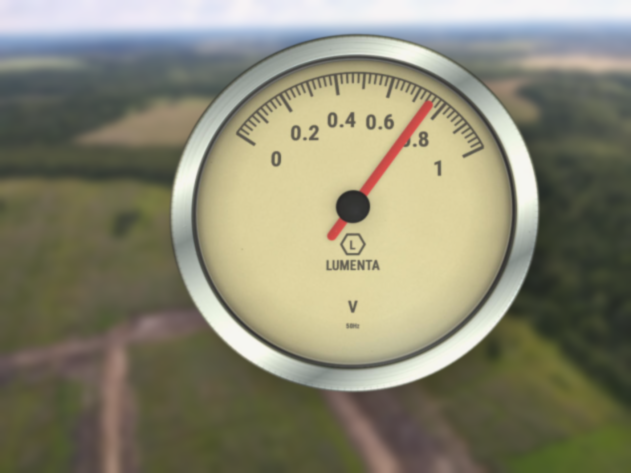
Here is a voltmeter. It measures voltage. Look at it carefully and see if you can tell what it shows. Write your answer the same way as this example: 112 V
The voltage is 0.76 V
